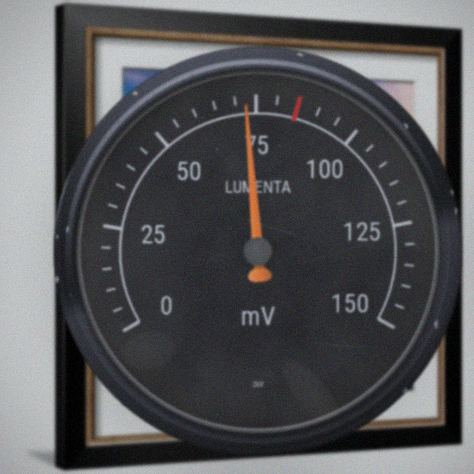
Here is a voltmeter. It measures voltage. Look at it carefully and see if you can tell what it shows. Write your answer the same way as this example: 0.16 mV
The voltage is 72.5 mV
